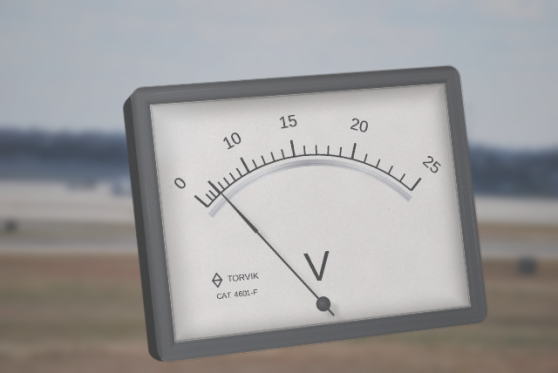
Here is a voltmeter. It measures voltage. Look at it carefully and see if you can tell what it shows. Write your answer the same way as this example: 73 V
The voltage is 5 V
